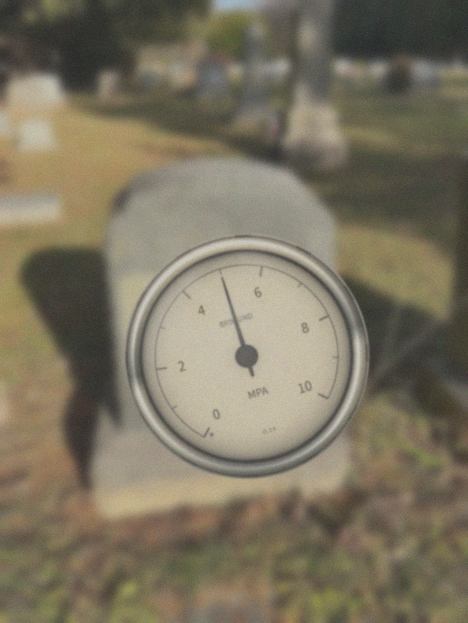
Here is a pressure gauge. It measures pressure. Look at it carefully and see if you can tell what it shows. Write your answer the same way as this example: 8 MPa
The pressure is 5 MPa
